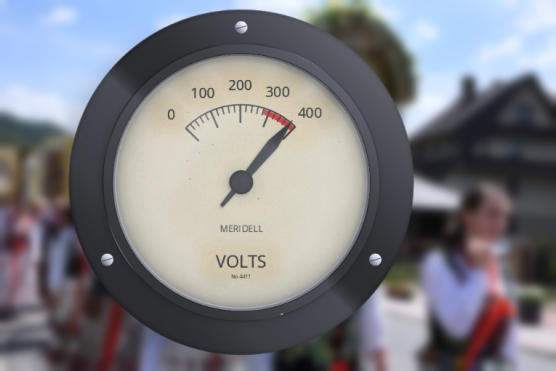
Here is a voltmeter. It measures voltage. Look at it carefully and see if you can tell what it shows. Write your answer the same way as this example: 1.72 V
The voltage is 380 V
